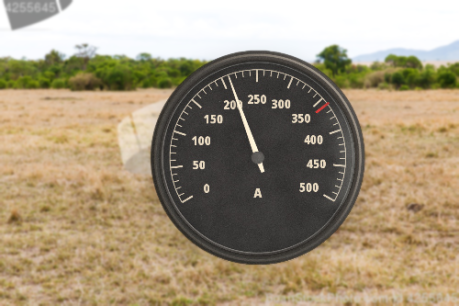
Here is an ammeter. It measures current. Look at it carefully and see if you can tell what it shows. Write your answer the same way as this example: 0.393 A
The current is 210 A
